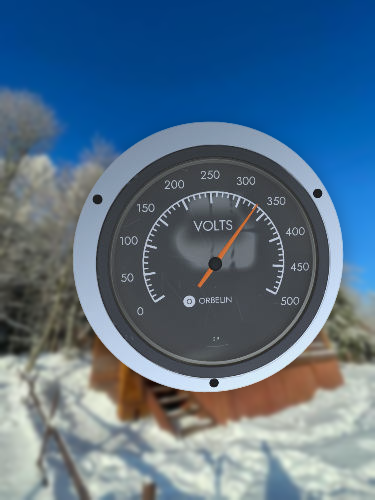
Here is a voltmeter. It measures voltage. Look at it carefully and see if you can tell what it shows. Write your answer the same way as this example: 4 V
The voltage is 330 V
